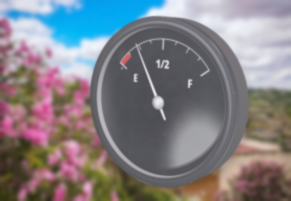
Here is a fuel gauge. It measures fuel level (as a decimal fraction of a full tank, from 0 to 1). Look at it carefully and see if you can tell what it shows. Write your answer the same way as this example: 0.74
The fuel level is 0.25
